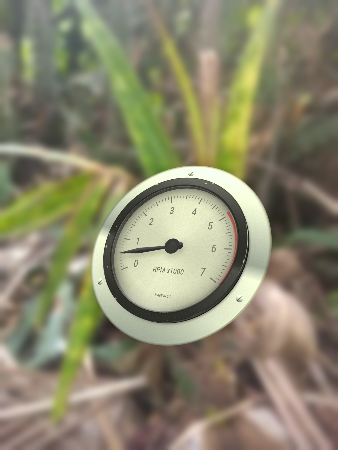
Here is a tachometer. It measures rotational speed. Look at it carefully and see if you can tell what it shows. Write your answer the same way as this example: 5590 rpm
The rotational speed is 500 rpm
